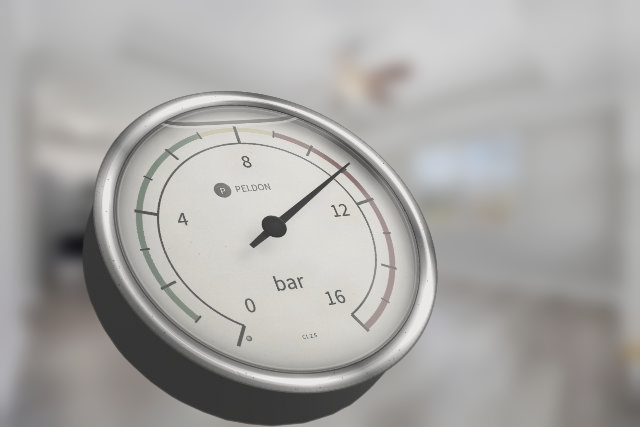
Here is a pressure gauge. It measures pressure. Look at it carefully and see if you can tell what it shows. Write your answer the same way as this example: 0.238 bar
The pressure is 11 bar
